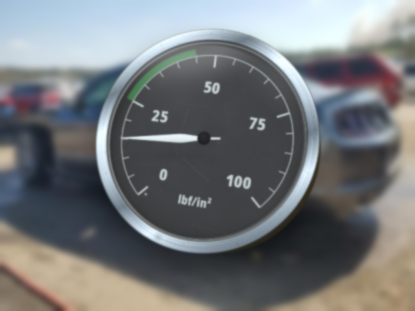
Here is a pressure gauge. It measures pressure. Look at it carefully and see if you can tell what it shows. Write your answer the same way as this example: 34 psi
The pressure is 15 psi
